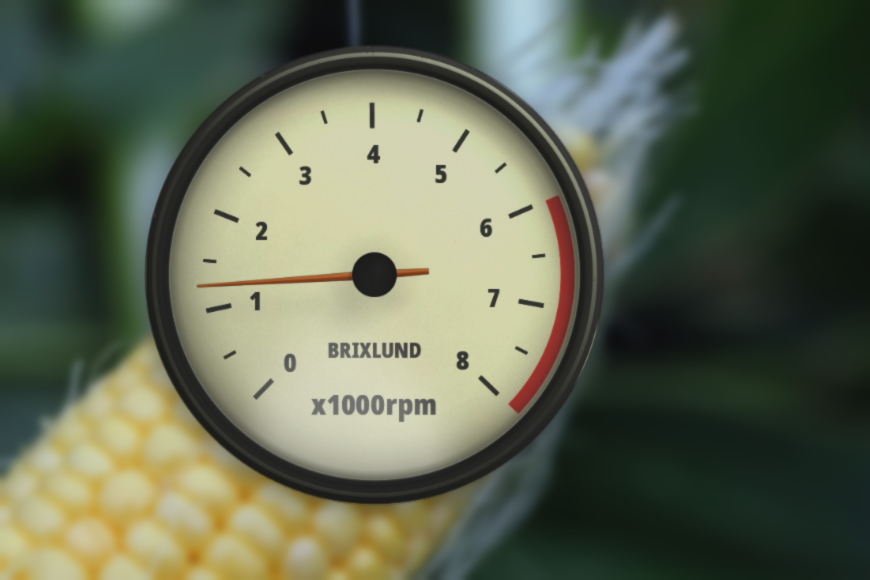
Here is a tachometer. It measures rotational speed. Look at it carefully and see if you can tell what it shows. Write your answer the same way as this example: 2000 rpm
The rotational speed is 1250 rpm
